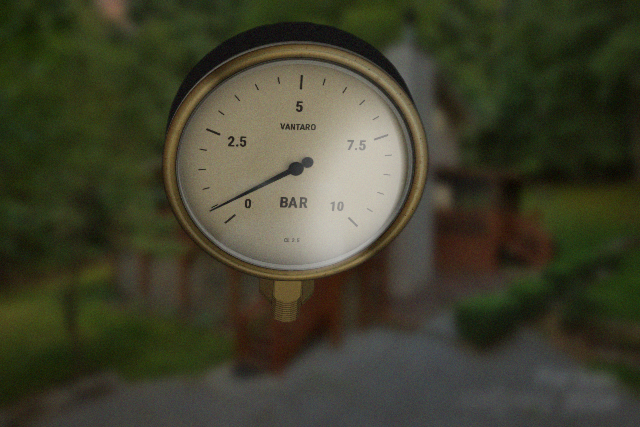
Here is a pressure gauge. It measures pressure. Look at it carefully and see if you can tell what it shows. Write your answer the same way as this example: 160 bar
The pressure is 0.5 bar
